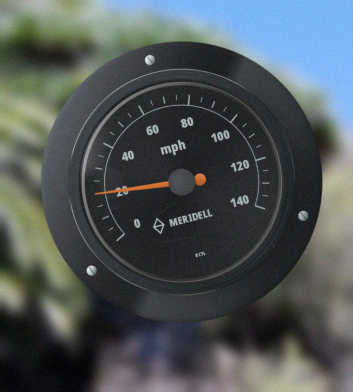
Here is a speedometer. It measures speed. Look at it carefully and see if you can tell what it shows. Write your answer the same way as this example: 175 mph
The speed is 20 mph
